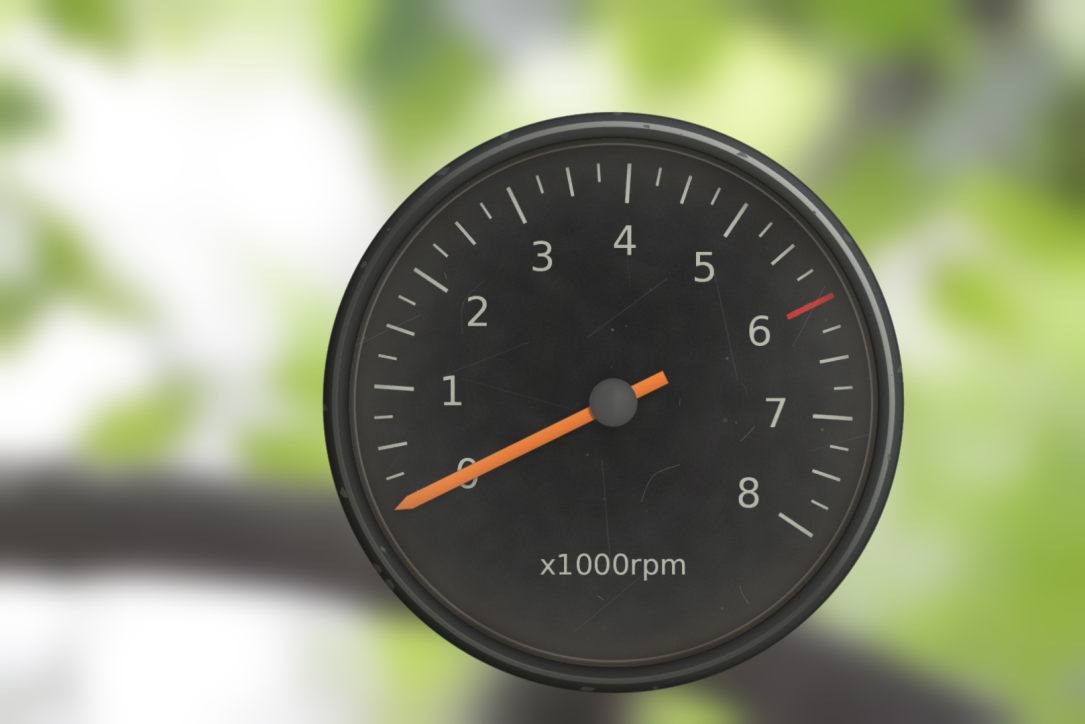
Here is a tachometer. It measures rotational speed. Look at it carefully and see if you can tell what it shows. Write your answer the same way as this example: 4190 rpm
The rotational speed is 0 rpm
